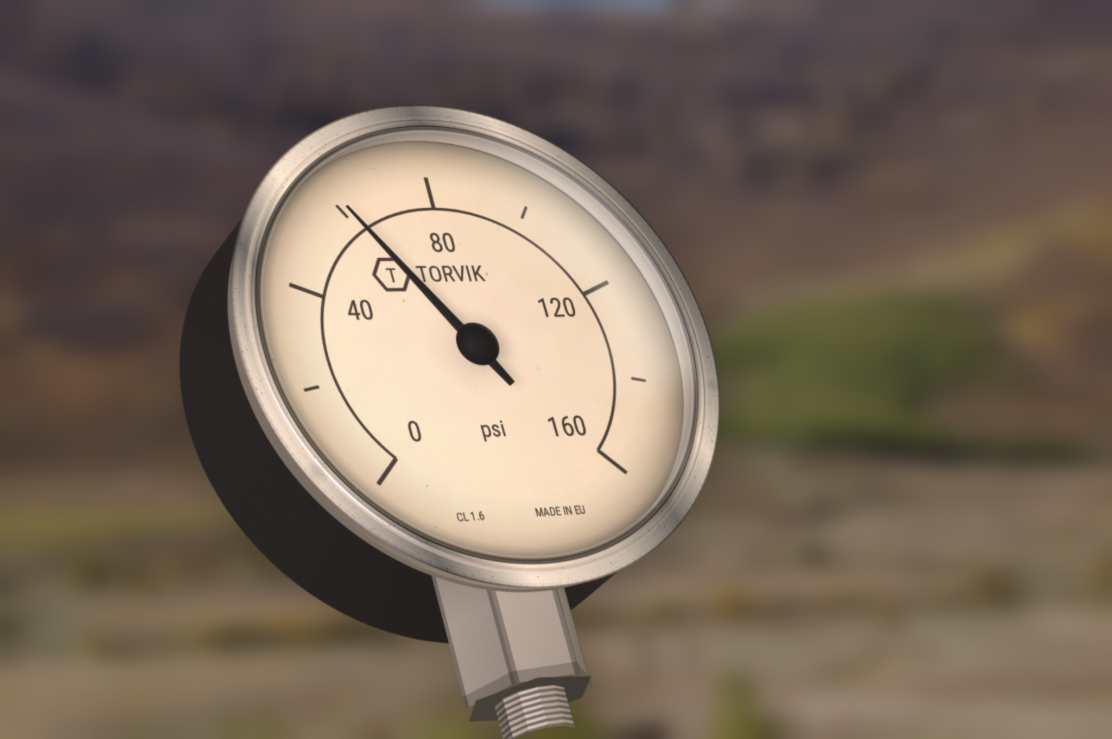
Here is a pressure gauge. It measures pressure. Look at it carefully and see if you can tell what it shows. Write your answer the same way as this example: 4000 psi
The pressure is 60 psi
